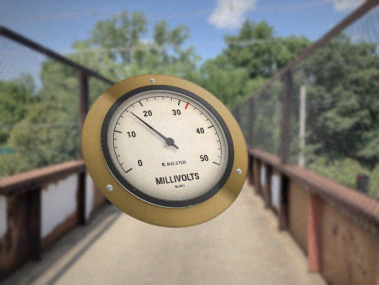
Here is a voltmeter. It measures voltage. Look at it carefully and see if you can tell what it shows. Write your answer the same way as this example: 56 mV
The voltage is 16 mV
